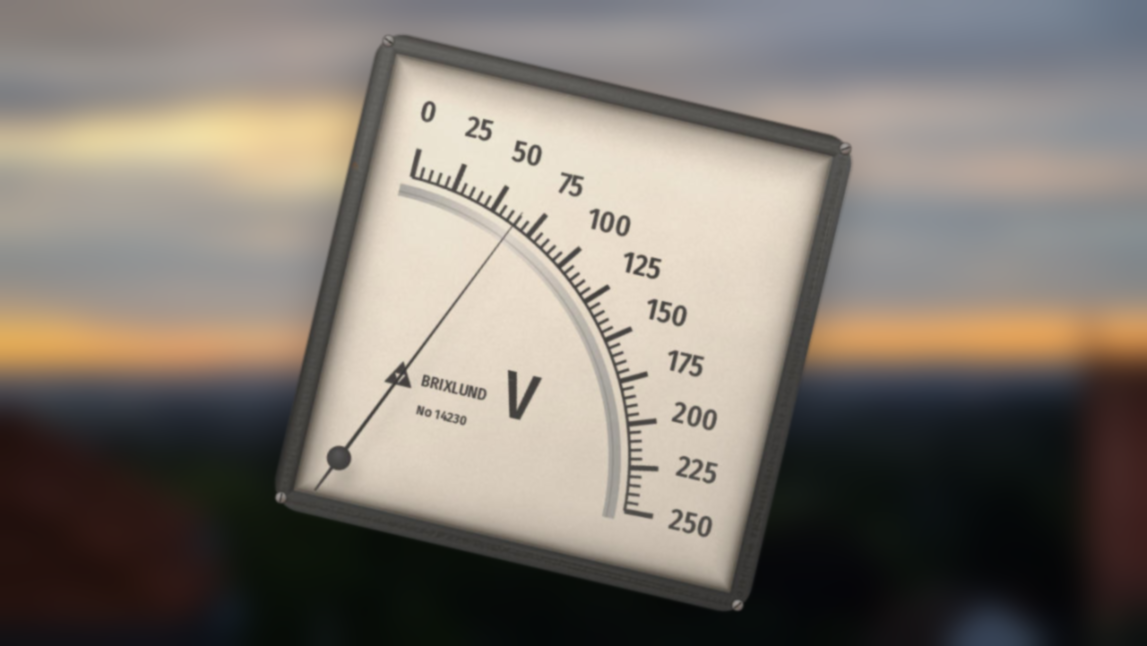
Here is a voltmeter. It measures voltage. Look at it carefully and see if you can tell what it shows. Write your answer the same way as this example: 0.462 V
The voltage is 65 V
